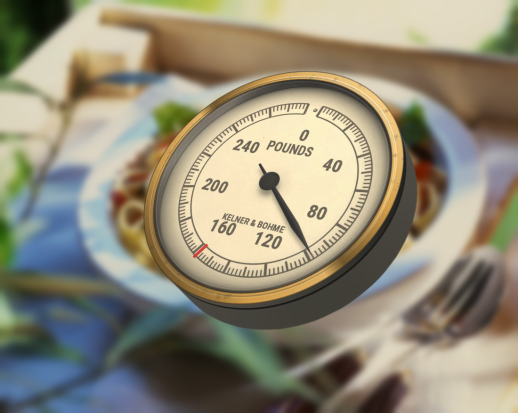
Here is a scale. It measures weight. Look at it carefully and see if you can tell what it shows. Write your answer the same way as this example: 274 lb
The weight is 98 lb
